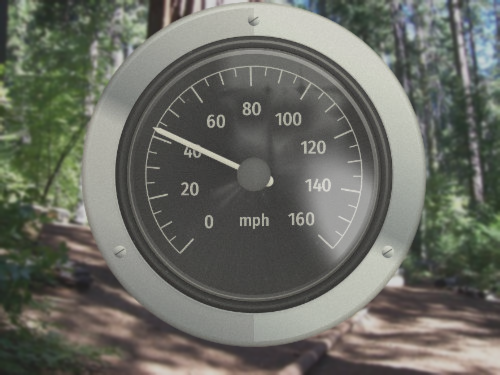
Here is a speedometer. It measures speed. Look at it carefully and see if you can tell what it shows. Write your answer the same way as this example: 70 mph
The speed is 42.5 mph
